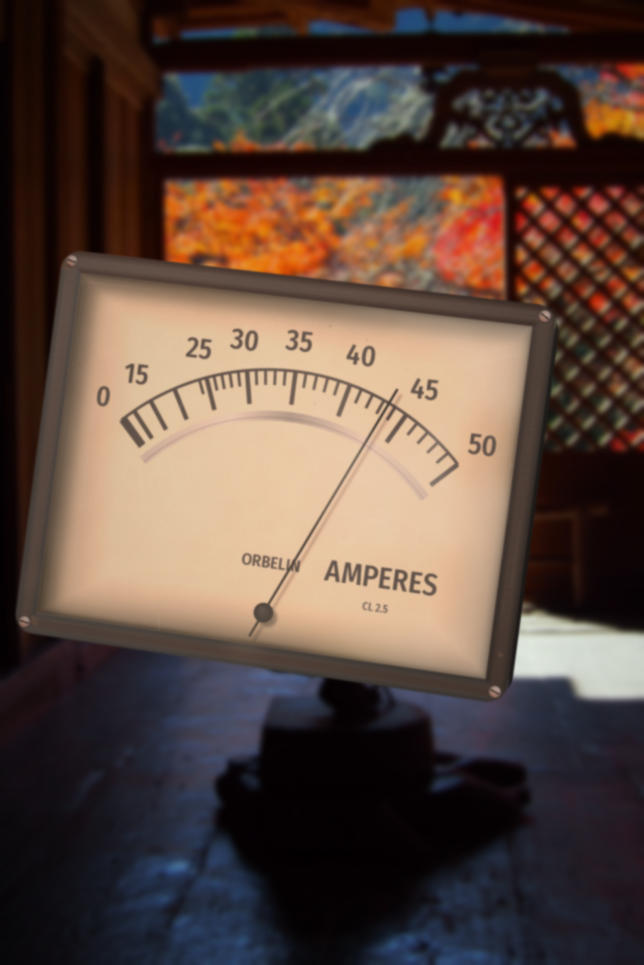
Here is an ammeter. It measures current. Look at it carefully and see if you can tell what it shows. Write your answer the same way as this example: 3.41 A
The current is 43.5 A
